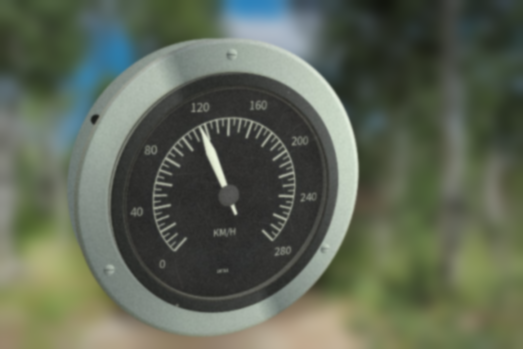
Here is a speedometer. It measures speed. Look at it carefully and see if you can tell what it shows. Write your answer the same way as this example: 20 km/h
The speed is 115 km/h
